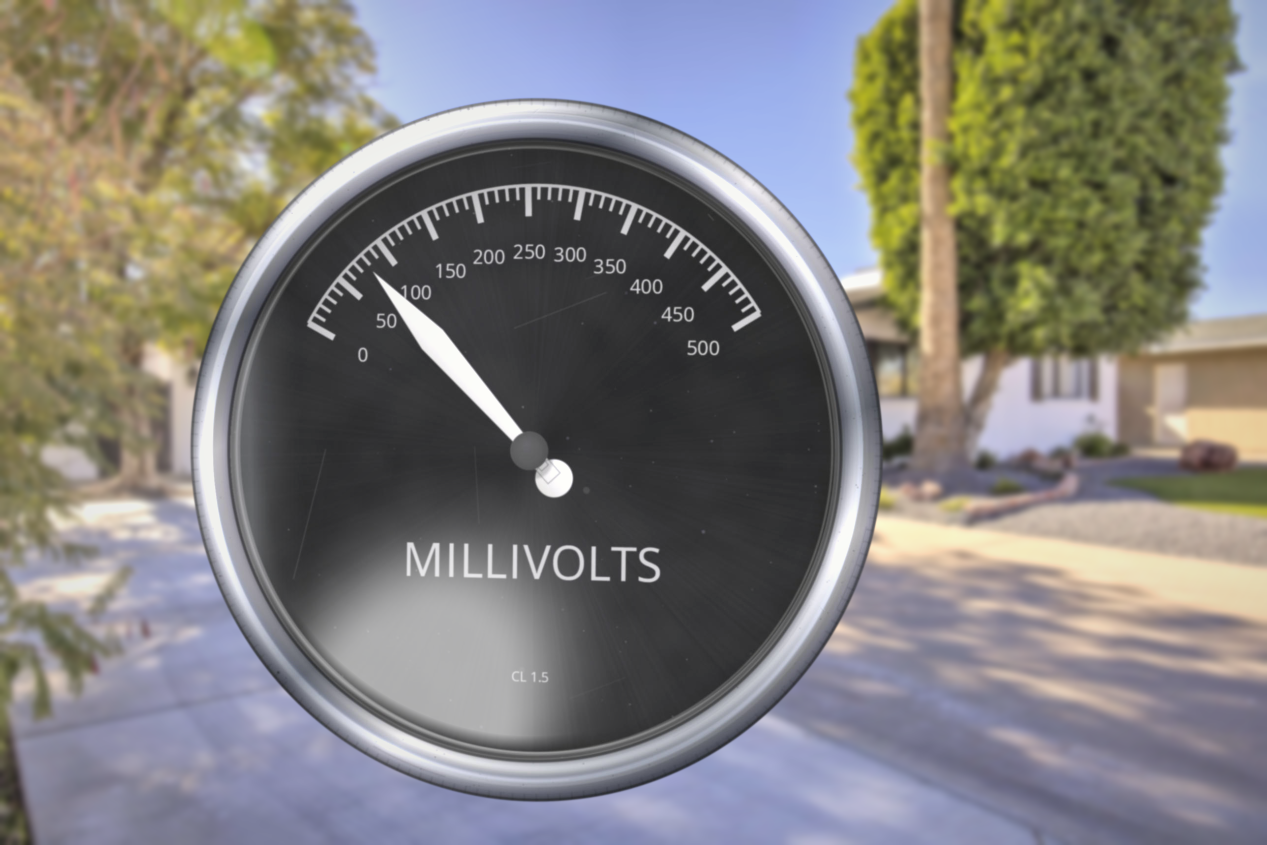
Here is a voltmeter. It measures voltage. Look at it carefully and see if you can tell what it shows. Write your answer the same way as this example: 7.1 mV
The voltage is 80 mV
